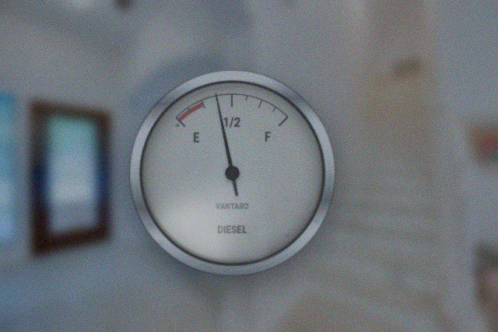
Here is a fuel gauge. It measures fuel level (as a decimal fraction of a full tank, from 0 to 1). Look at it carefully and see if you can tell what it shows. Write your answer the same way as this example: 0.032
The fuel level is 0.375
